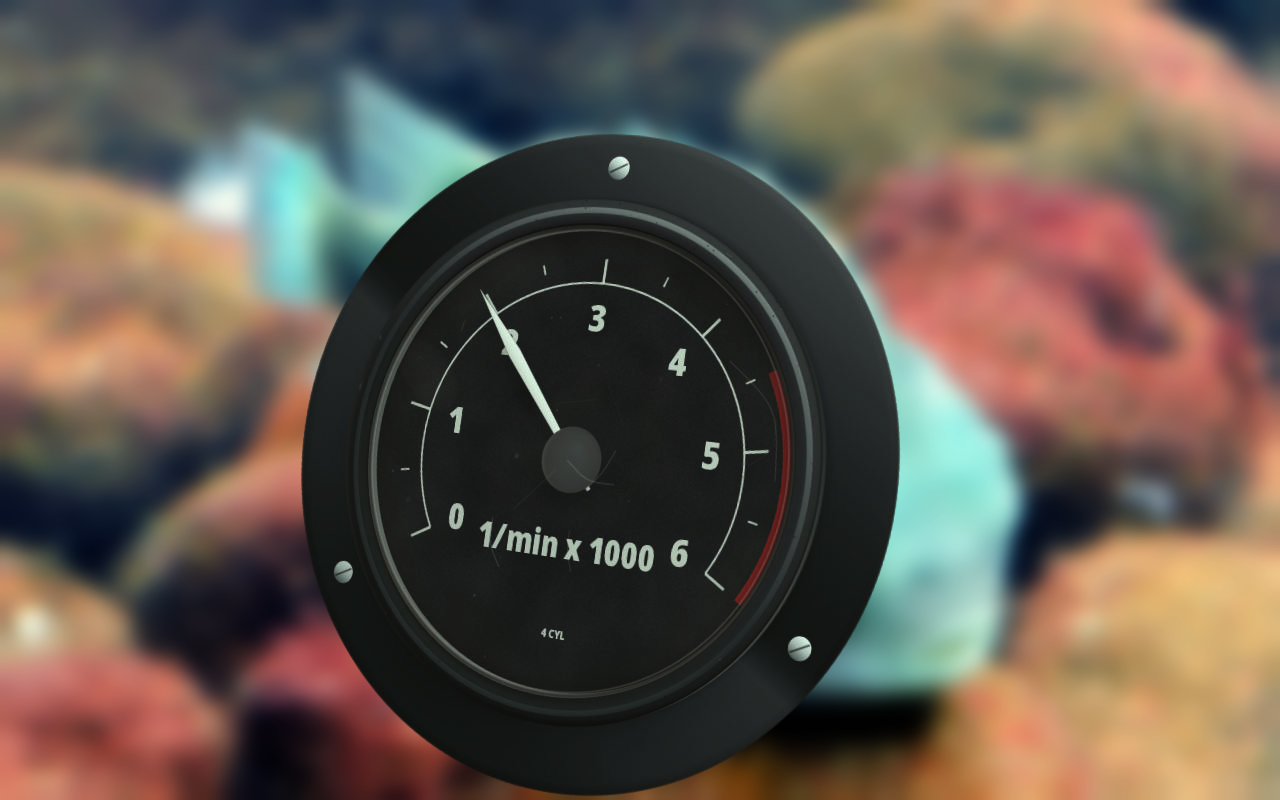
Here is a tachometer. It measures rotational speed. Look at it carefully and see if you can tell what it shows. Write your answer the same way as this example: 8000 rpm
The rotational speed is 2000 rpm
